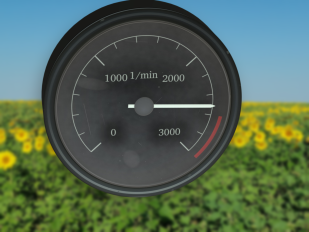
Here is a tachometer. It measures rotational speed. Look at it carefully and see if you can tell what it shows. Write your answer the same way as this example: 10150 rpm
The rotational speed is 2500 rpm
